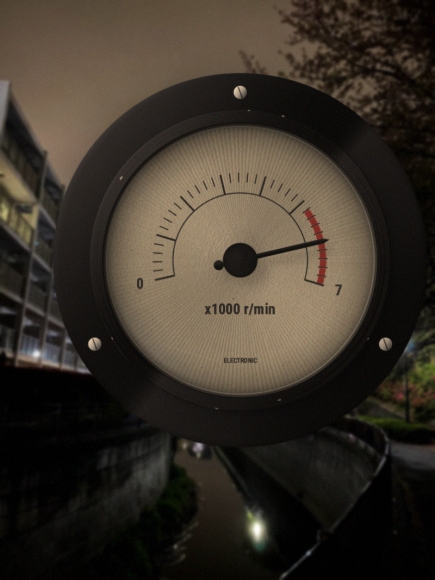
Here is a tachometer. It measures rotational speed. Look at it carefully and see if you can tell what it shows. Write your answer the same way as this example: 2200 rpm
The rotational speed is 6000 rpm
